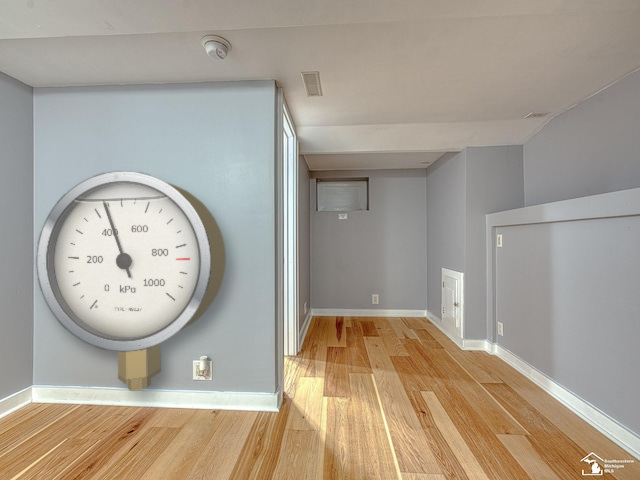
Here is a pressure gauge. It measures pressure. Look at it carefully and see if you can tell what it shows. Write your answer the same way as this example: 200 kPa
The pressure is 450 kPa
